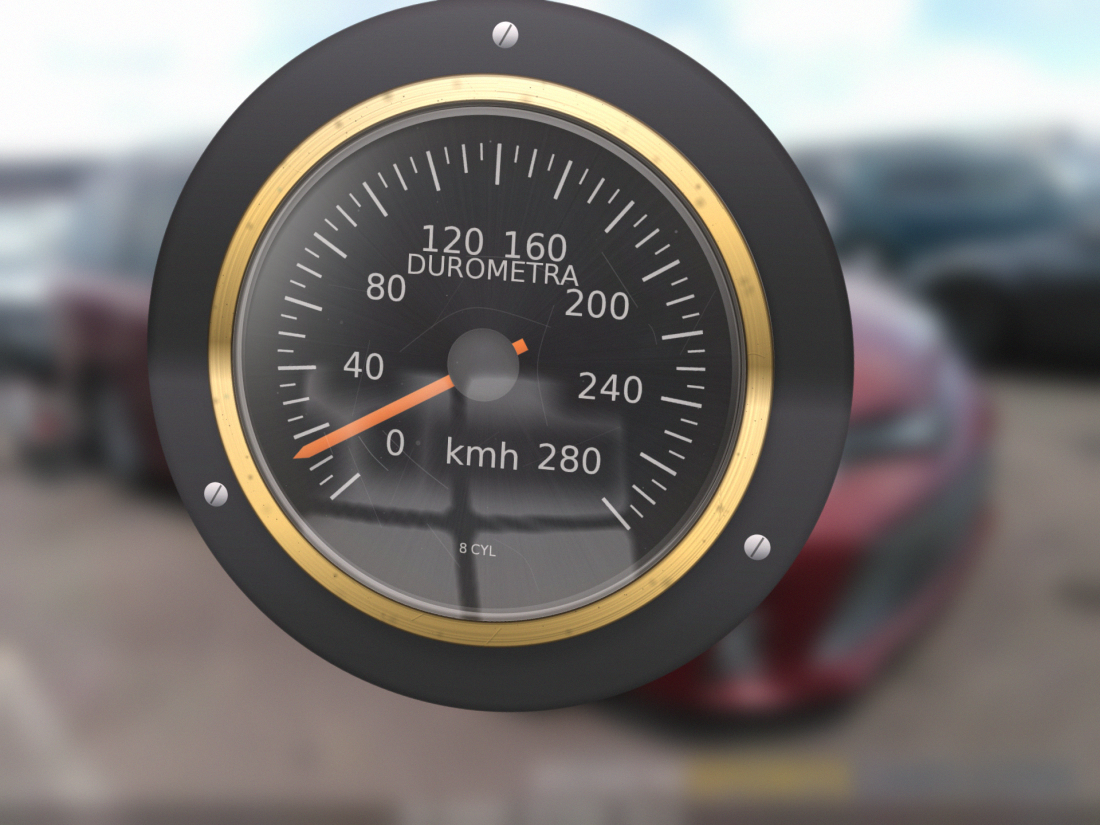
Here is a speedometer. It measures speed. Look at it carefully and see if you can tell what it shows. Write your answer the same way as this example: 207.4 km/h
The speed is 15 km/h
